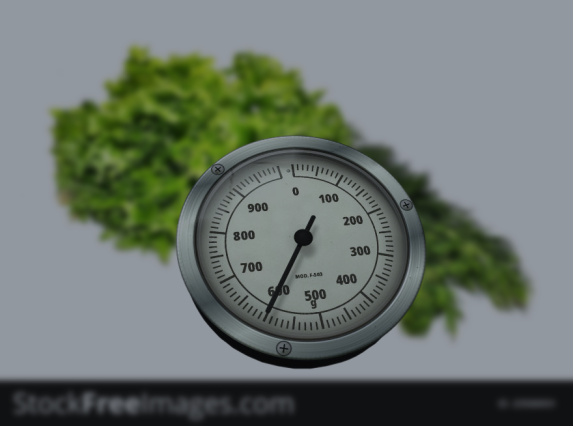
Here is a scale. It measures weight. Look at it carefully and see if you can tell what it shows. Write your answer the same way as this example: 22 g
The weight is 600 g
